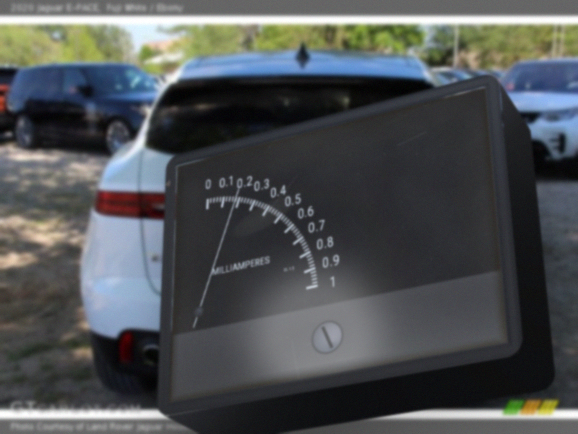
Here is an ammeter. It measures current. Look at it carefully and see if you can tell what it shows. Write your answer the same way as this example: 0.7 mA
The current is 0.2 mA
